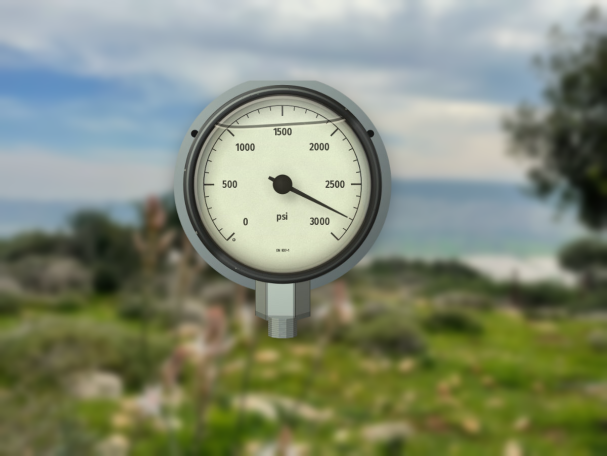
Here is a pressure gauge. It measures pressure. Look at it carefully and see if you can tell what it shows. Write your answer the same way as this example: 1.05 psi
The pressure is 2800 psi
